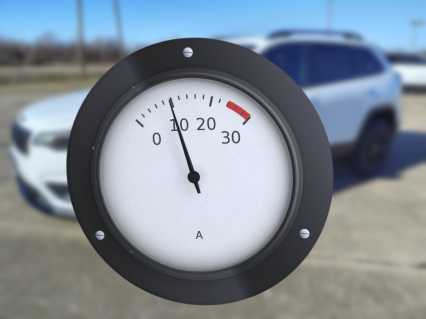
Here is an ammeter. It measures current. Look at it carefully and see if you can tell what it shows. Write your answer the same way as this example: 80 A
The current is 10 A
